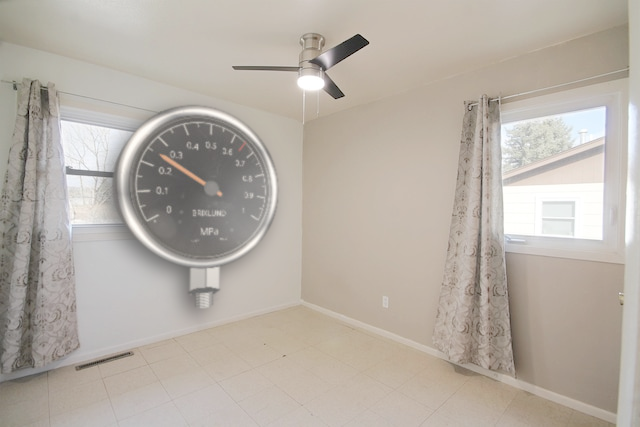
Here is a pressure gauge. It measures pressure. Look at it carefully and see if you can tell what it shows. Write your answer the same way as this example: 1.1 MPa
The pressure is 0.25 MPa
